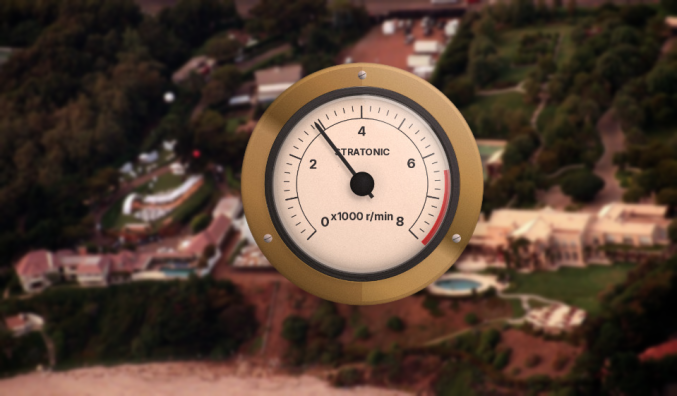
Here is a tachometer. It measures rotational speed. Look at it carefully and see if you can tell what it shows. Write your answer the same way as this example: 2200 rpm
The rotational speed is 2900 rpm
